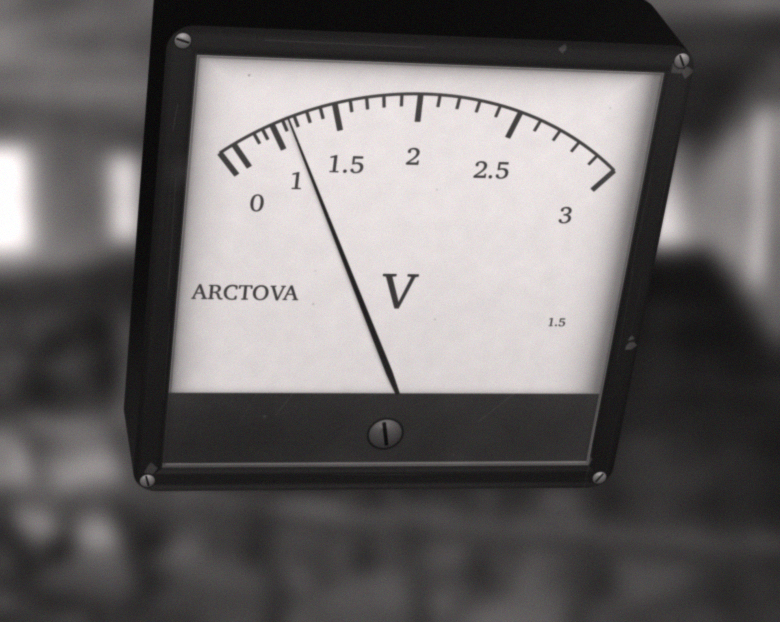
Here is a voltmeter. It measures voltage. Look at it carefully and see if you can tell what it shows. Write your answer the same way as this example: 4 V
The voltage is 1.15 V
